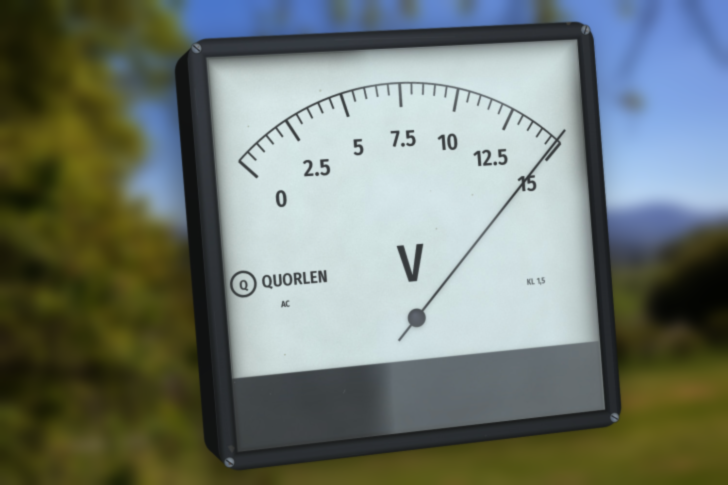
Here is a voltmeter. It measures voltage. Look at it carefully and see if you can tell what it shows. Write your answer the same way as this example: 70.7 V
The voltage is 14.75 V
